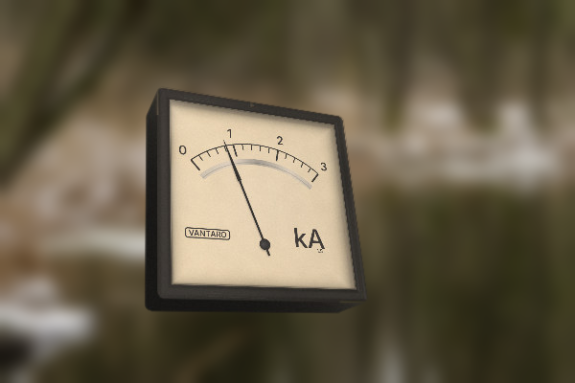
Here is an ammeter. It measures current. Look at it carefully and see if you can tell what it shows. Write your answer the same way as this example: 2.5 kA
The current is 0.8 kA
